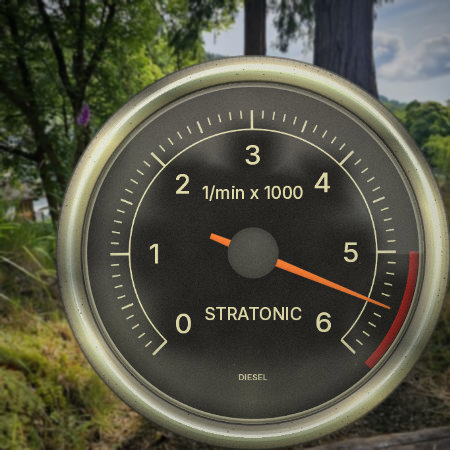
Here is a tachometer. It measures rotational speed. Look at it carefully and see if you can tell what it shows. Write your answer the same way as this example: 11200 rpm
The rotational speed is 5500 rpm
